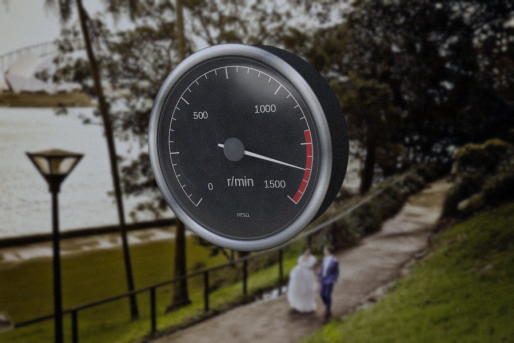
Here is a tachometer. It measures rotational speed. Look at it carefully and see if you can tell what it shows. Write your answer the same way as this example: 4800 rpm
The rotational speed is 1350 rpm
